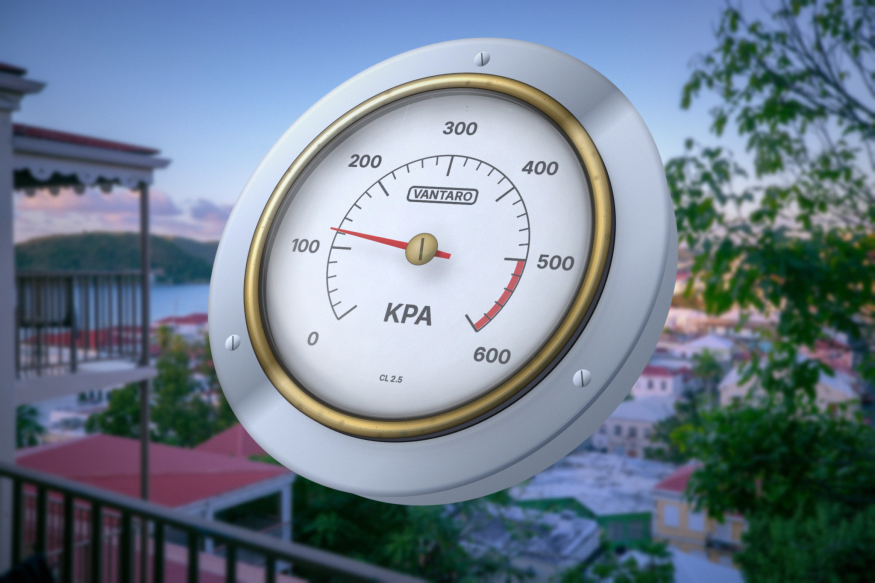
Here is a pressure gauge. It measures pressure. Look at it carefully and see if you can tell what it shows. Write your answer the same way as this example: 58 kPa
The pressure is 120 kPa
